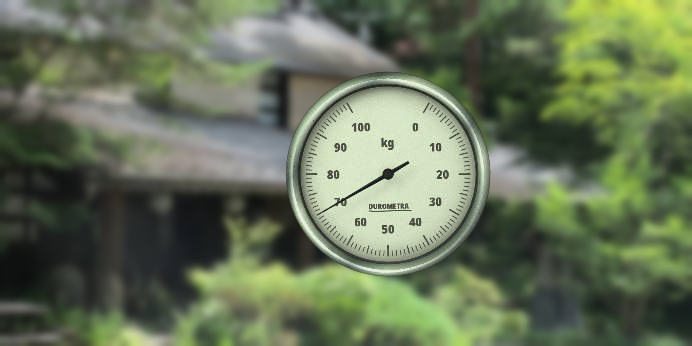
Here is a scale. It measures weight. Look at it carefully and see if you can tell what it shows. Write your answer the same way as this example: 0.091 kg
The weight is 70 kg
